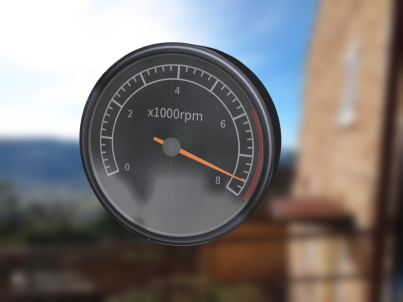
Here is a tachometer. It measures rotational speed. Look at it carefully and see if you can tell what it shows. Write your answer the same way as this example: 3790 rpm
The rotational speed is 7600 rpm
